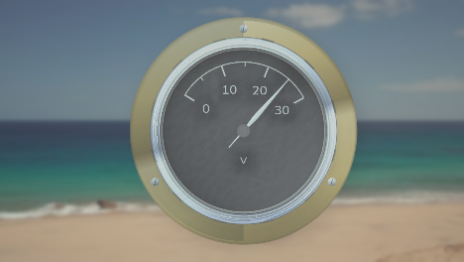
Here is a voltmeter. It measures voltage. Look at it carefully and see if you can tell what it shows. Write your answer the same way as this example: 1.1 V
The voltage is 25 V
